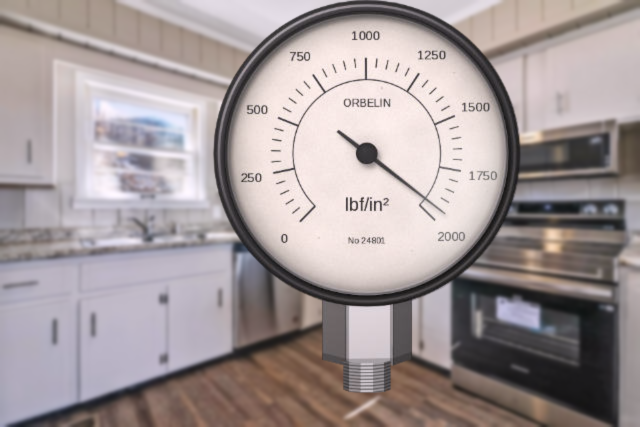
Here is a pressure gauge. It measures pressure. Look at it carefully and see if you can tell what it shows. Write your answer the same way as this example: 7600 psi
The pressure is 1950 psi
